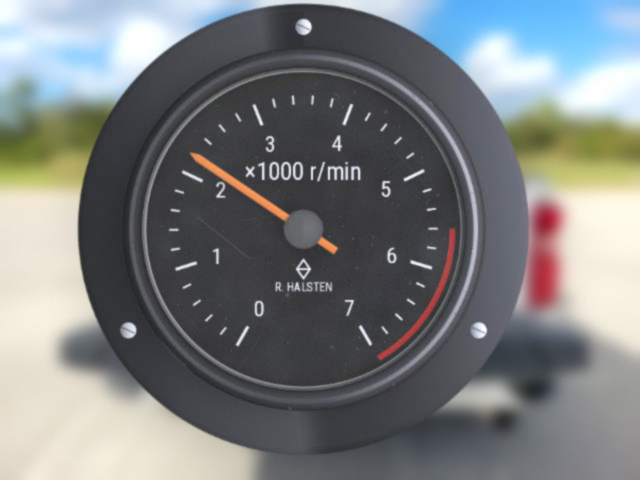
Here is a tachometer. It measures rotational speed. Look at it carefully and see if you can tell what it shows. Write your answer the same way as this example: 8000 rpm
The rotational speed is 2200 rpm
